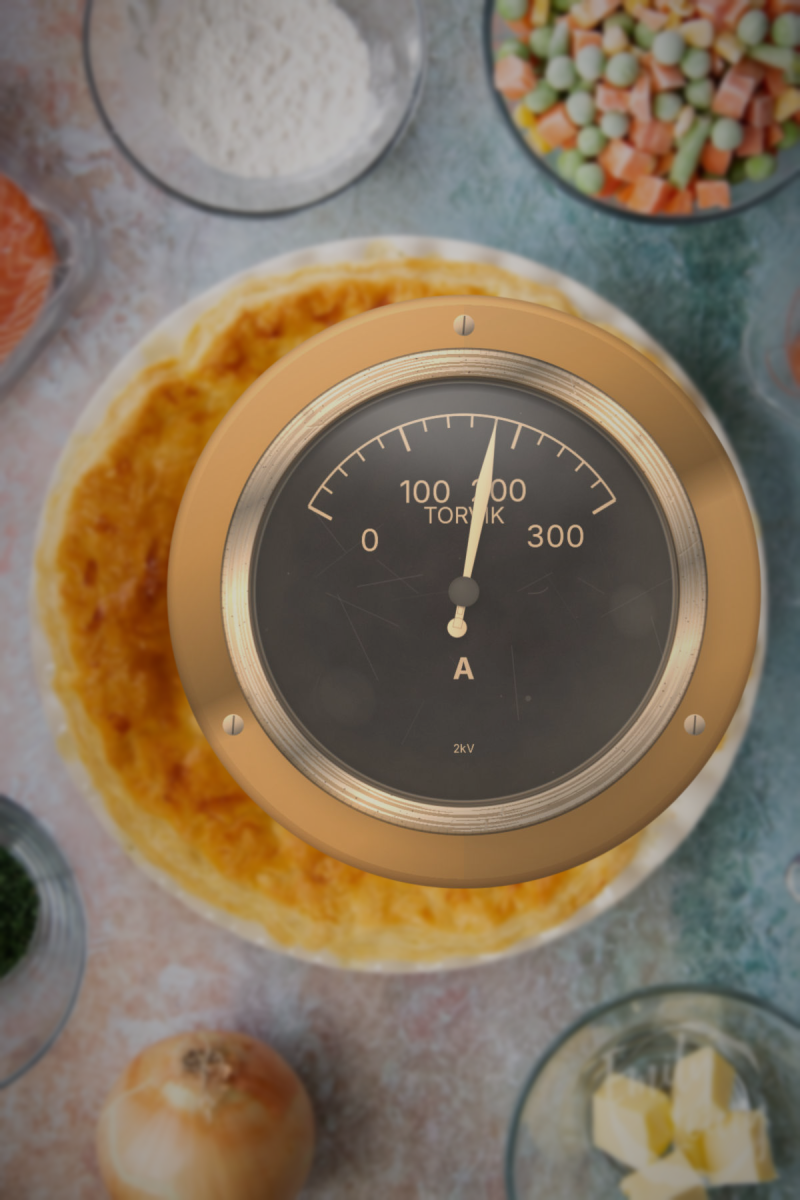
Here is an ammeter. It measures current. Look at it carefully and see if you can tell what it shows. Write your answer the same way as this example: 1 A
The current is 180 A
